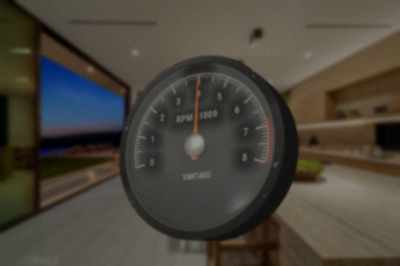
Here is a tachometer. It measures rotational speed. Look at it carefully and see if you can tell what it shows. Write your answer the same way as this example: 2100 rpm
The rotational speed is 4000 rpm
